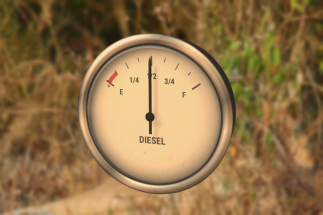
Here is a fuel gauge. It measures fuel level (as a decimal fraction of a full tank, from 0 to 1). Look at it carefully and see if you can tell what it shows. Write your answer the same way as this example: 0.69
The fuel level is 0.5
